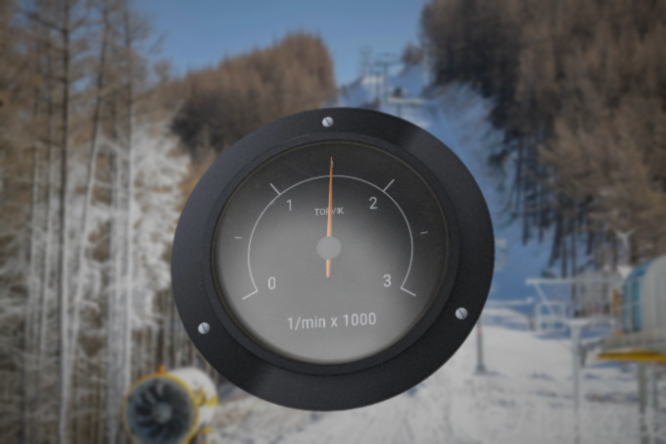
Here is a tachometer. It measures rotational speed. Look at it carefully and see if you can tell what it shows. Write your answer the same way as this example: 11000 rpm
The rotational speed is 1500 rpm
